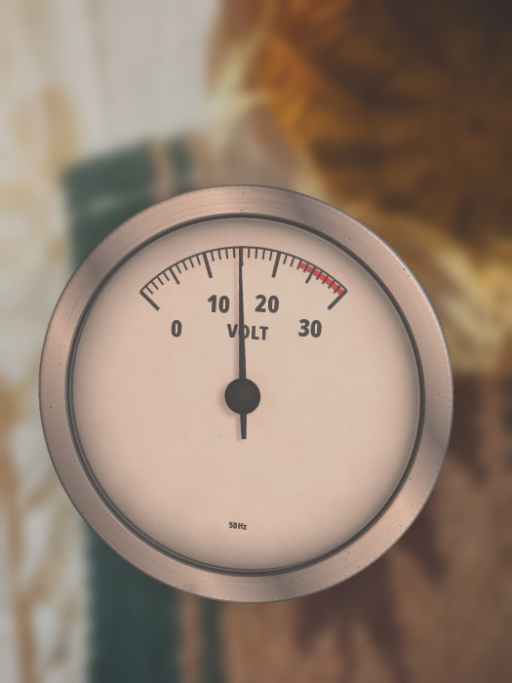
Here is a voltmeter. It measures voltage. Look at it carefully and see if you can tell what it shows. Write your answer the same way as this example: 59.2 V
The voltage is 15 V
